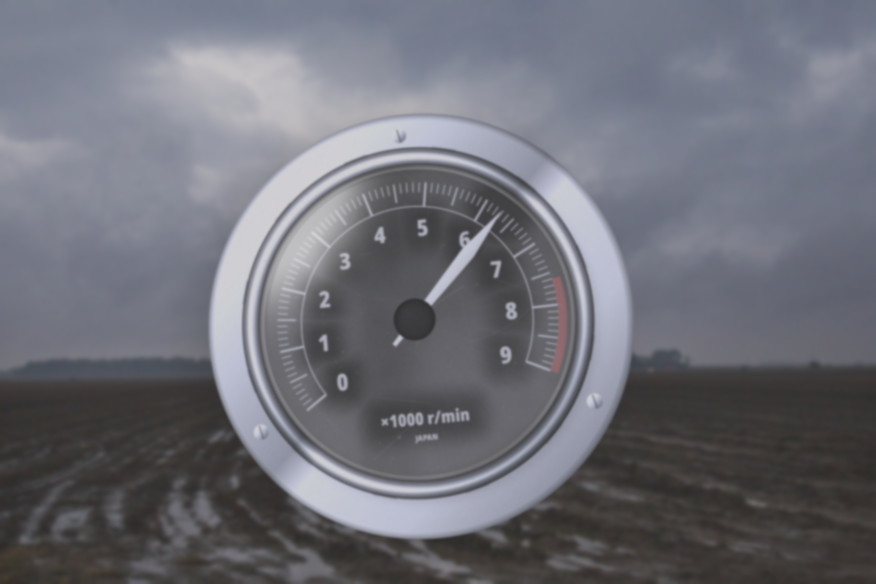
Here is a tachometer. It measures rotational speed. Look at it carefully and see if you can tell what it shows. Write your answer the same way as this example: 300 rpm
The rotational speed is 6300 rpm
